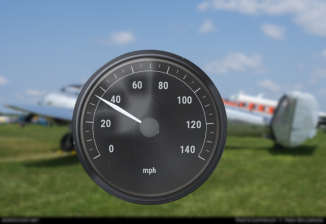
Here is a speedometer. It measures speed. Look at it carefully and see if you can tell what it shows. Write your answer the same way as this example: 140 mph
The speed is 35 mph
